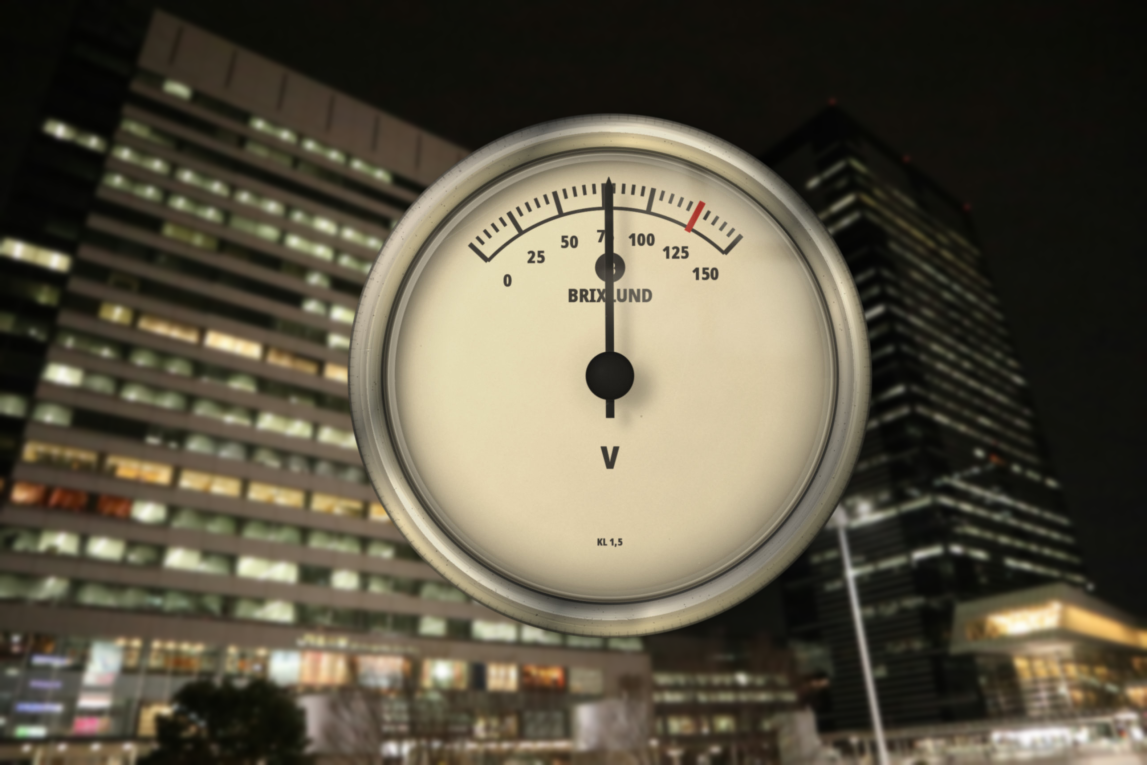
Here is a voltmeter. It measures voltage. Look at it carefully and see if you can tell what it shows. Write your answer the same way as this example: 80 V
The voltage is 77.5 V
